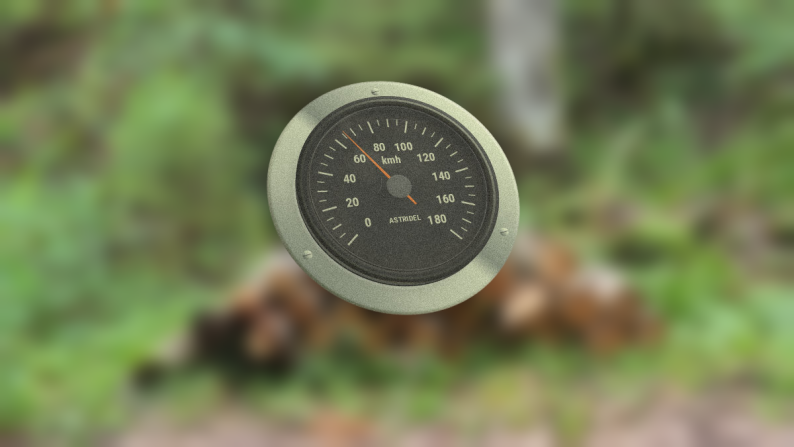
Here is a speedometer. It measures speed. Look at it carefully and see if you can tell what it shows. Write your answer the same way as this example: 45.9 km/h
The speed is 65 km/h
